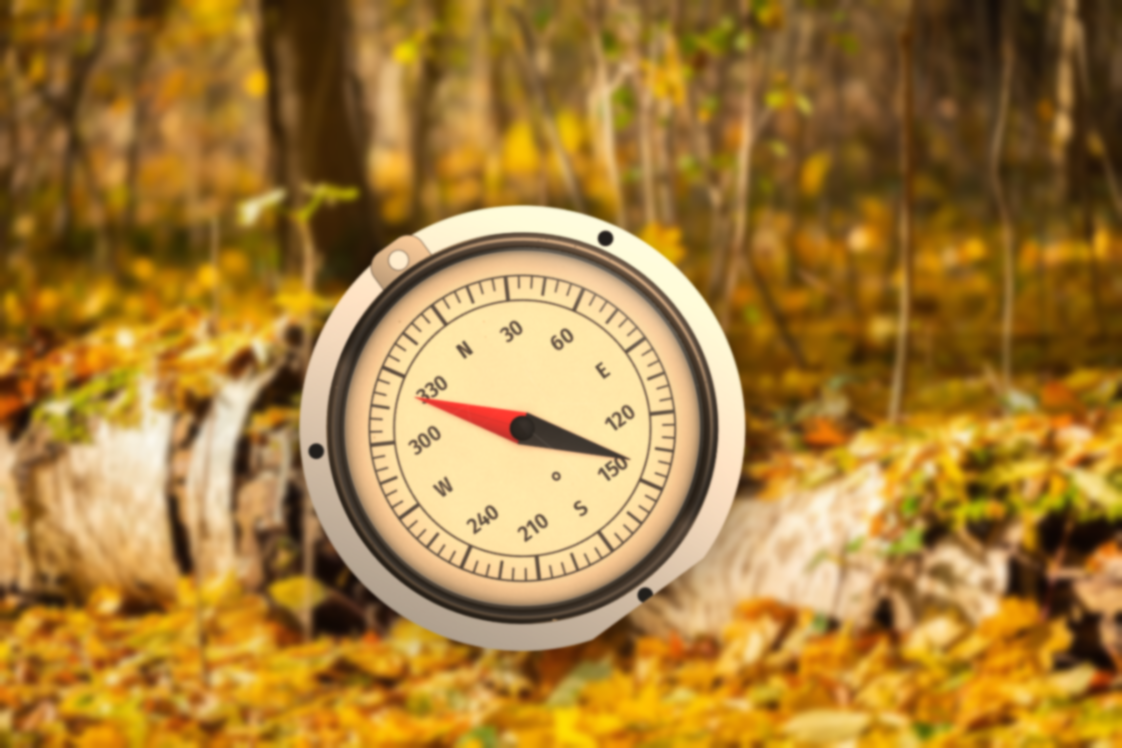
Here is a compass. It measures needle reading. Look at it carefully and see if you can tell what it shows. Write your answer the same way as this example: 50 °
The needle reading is 322.5 °
